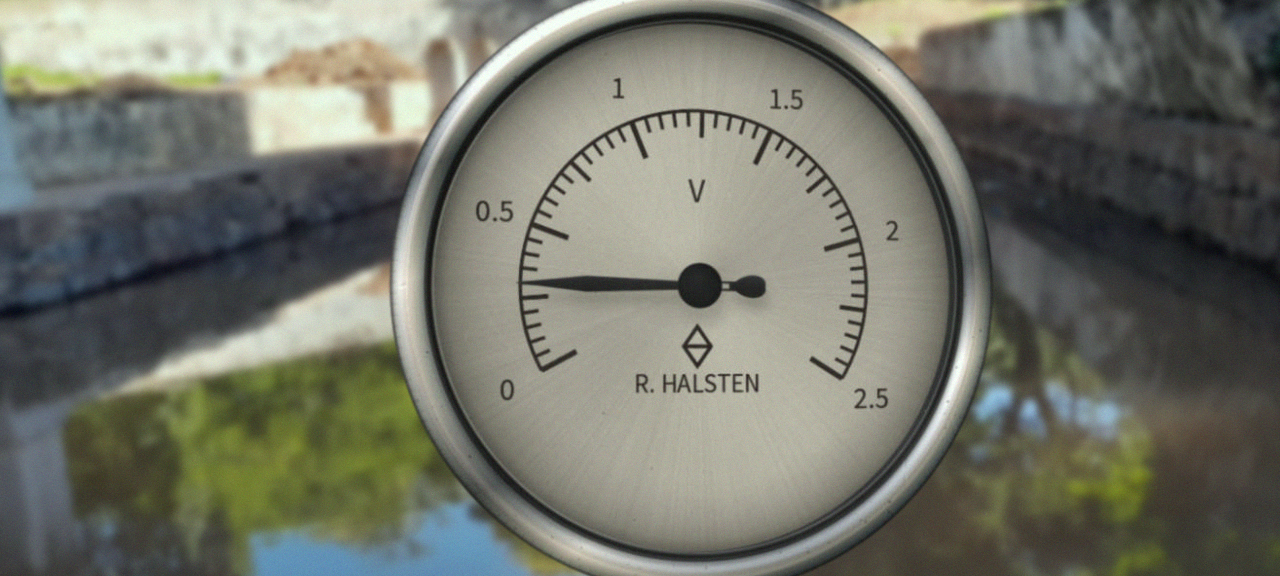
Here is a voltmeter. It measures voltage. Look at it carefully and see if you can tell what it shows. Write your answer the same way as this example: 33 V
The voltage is 0.3 V
